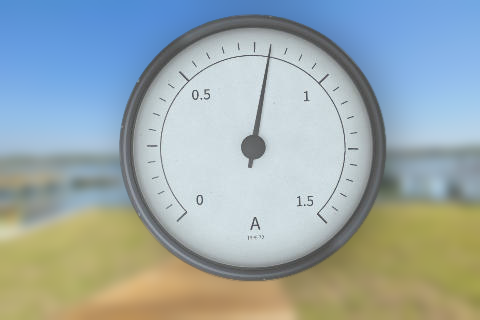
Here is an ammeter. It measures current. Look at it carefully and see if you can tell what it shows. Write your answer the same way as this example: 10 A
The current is 0.8 A
